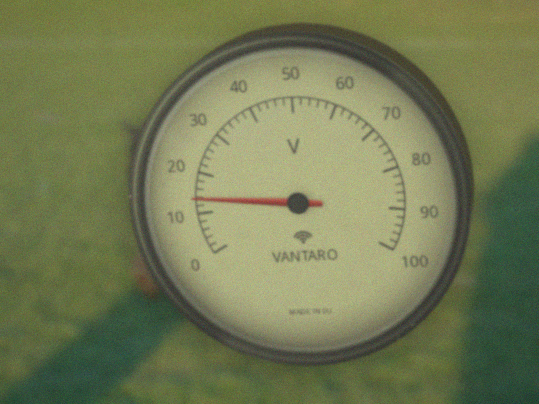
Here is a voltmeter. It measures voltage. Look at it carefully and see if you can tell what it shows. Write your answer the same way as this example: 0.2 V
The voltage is 14 V
